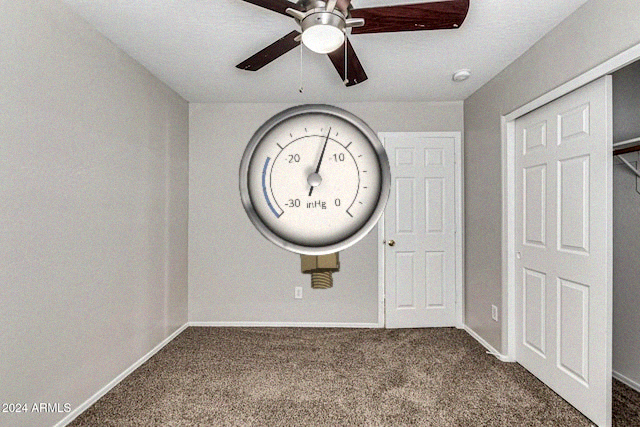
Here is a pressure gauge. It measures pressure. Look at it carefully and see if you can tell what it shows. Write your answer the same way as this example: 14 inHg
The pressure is -13 inHg
